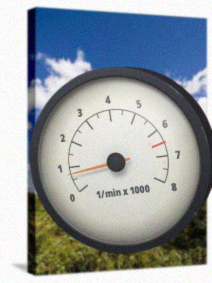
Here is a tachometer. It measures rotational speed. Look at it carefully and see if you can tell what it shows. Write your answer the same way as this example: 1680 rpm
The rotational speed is 750 rpm
